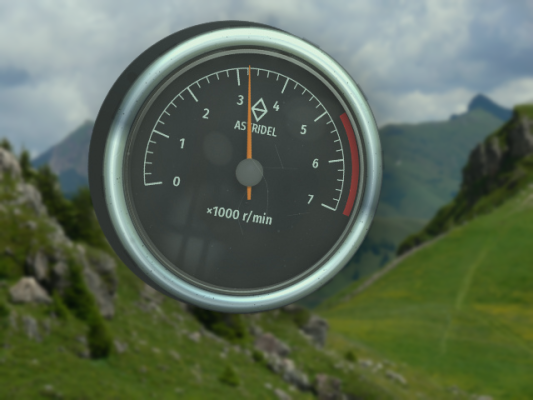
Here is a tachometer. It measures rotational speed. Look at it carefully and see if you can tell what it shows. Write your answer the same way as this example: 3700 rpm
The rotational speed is 3200 rpm
